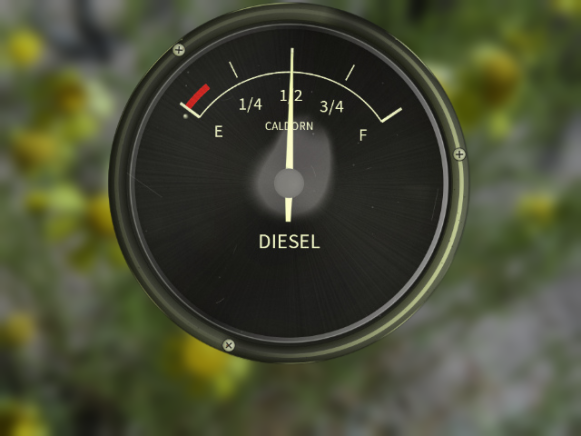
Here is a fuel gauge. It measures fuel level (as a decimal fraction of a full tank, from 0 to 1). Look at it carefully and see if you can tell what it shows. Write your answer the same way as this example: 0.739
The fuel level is 0.5
